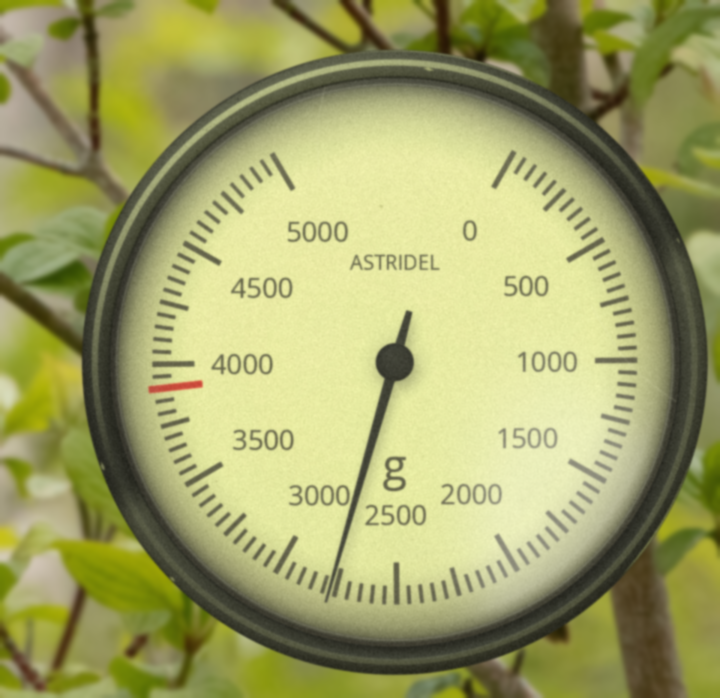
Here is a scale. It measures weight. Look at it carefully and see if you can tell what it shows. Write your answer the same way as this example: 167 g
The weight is 2775 g
